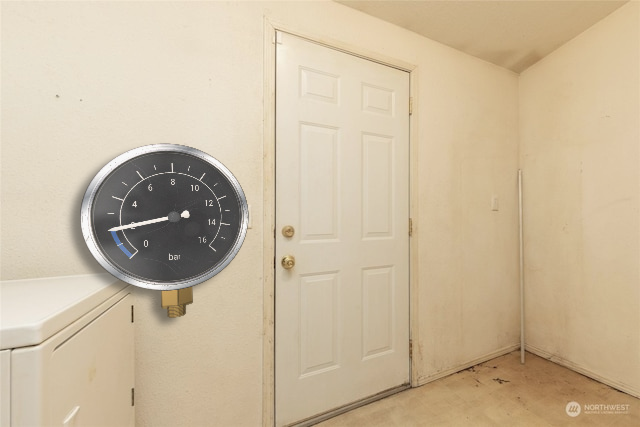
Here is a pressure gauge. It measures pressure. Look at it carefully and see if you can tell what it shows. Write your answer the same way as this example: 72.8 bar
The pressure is 2 bar
